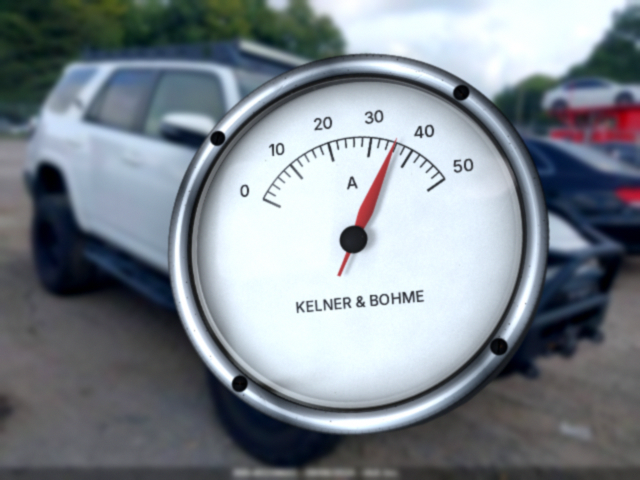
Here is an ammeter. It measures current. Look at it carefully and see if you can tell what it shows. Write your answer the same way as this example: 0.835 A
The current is 36 A
